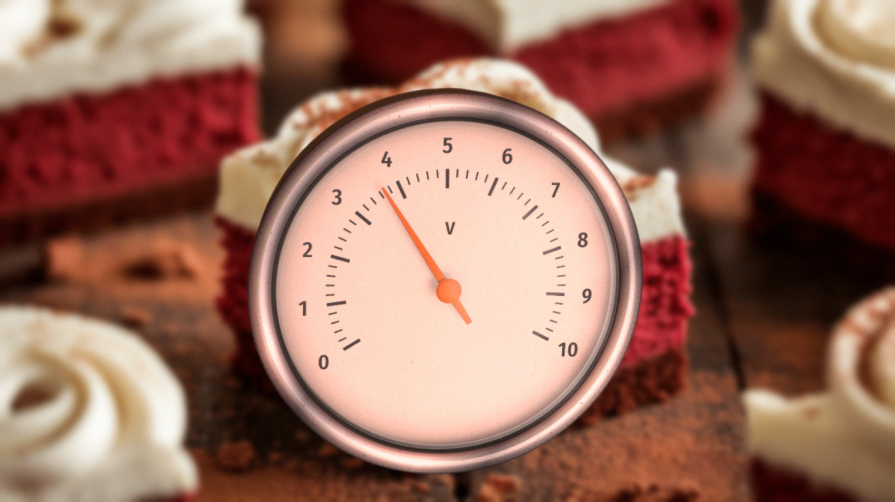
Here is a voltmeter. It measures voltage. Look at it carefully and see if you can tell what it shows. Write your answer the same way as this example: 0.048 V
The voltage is 3.7 V
